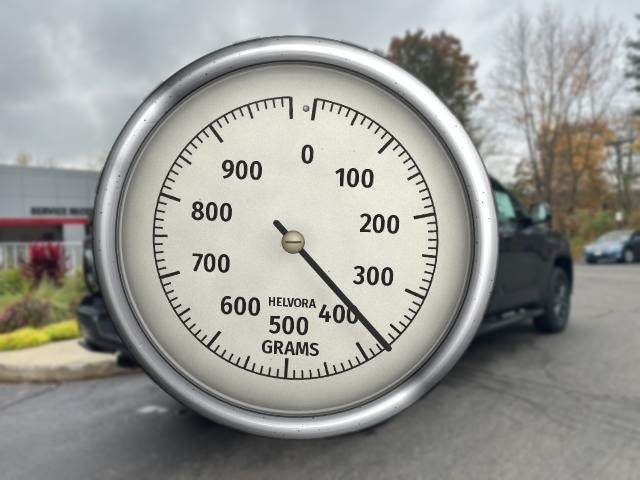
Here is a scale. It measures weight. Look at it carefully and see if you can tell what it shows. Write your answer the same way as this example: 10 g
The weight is 370 g
